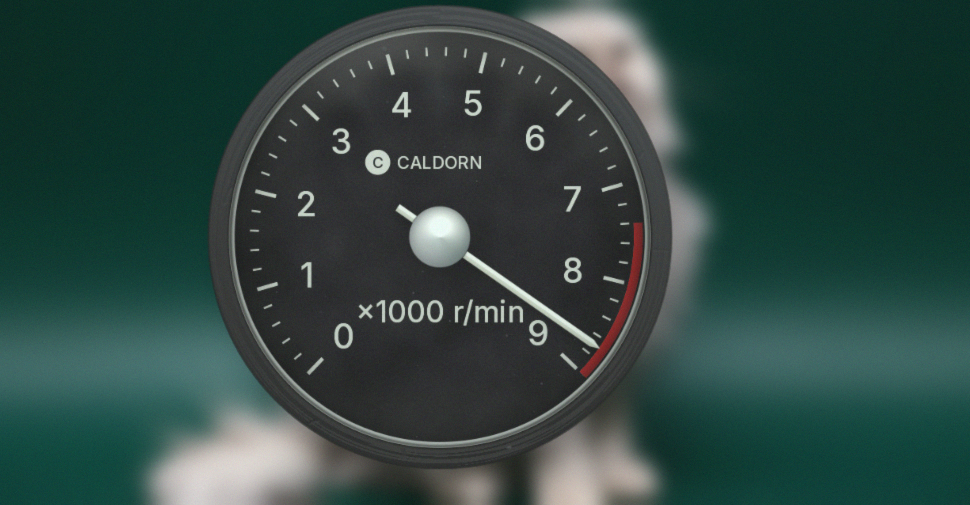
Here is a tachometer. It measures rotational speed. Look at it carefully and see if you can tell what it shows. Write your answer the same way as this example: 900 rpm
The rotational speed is 8700 rpm
